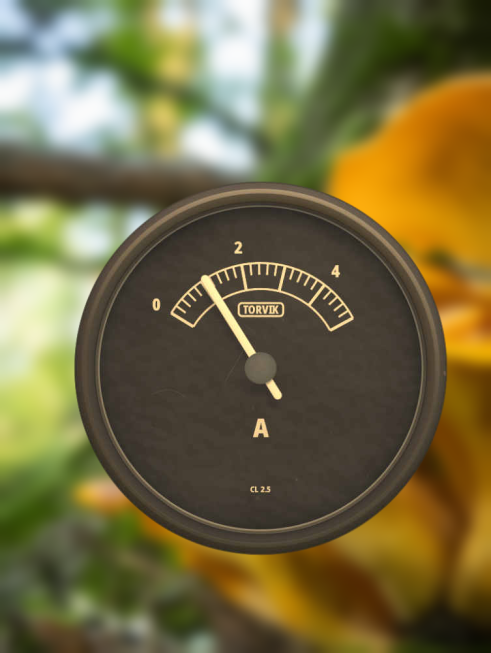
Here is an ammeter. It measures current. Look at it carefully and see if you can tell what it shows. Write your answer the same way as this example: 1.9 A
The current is 1.1 A
